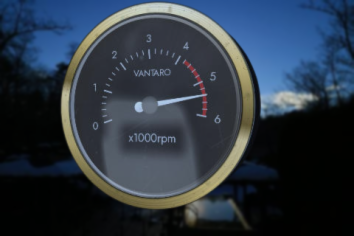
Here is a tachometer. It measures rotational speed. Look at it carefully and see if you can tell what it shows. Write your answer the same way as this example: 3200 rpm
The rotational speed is 5400 rpm
